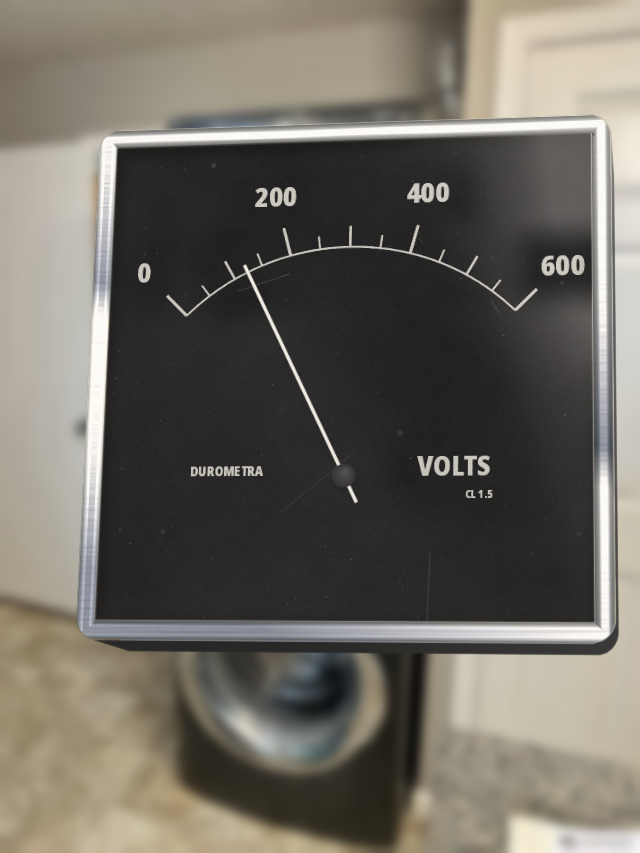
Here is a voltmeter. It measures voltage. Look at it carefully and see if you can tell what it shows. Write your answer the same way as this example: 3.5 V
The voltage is 125 V
